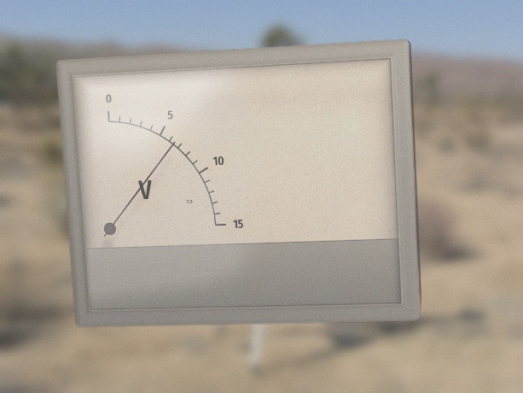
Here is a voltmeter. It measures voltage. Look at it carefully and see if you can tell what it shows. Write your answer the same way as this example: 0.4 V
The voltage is 6.5 V
